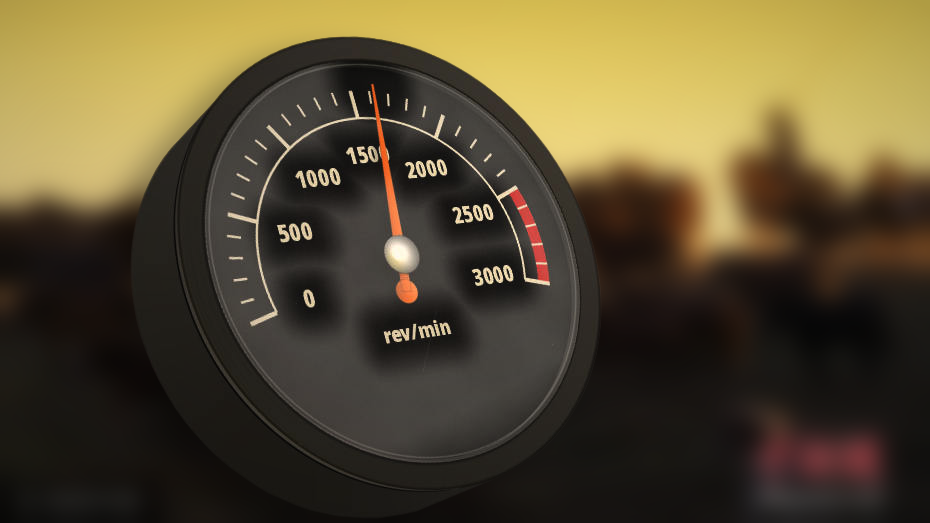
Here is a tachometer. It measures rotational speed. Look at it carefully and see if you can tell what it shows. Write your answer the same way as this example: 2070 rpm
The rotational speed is 1600 rpm
